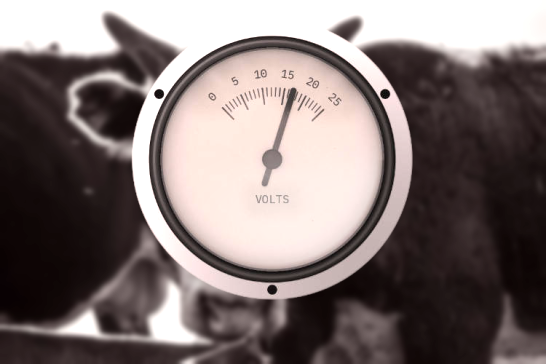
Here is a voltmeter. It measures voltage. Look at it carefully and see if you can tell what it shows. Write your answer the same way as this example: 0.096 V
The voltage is 17 V
